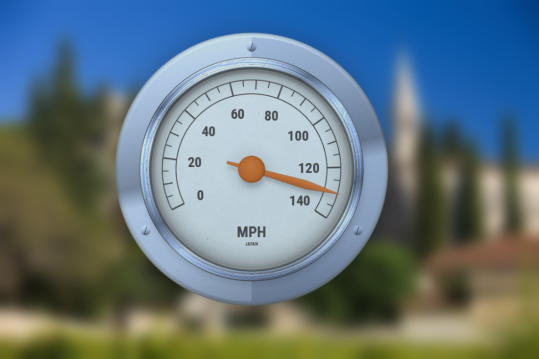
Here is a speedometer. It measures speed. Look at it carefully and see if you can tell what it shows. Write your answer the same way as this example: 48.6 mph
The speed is 130 mph
